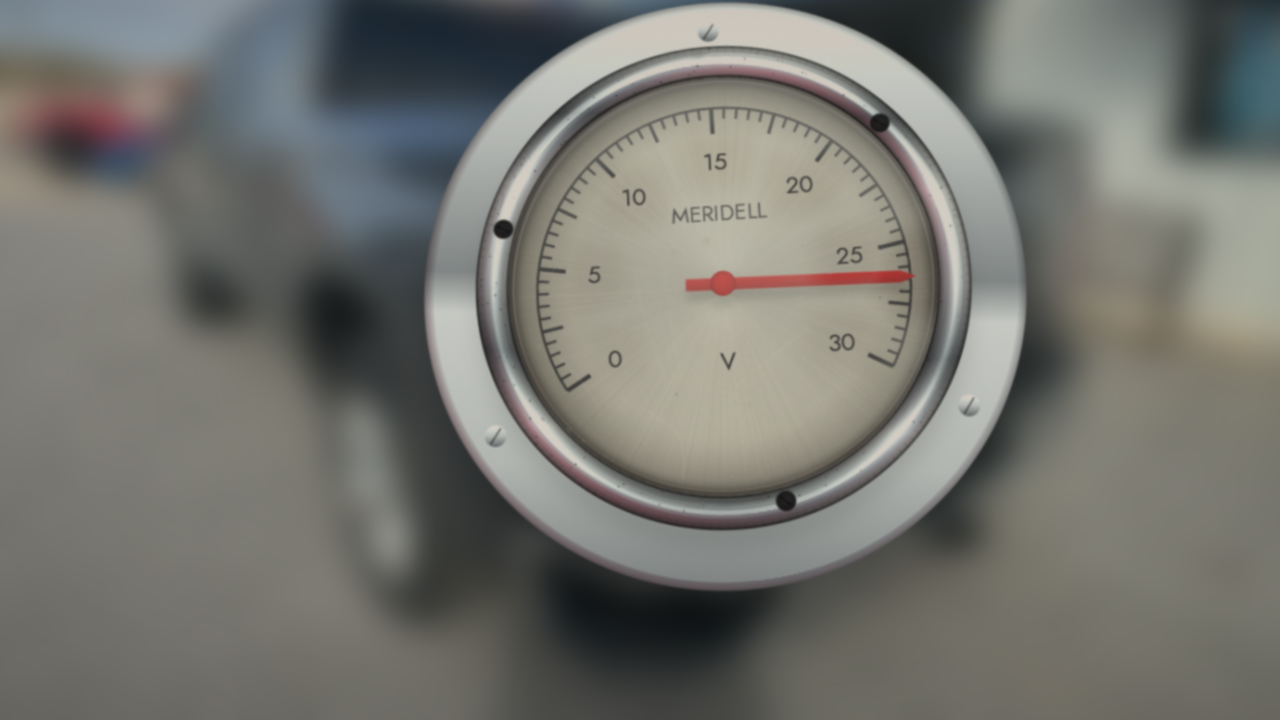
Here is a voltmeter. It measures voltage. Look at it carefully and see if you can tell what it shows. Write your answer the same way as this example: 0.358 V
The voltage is 26.5 V
